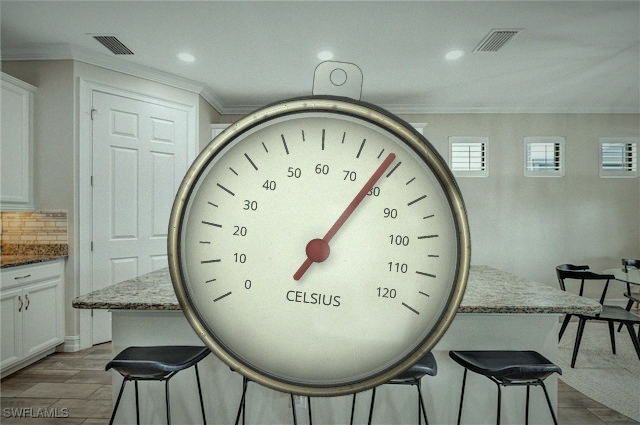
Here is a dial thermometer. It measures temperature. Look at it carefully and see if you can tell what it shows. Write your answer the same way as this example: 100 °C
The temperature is 77.5 °C
